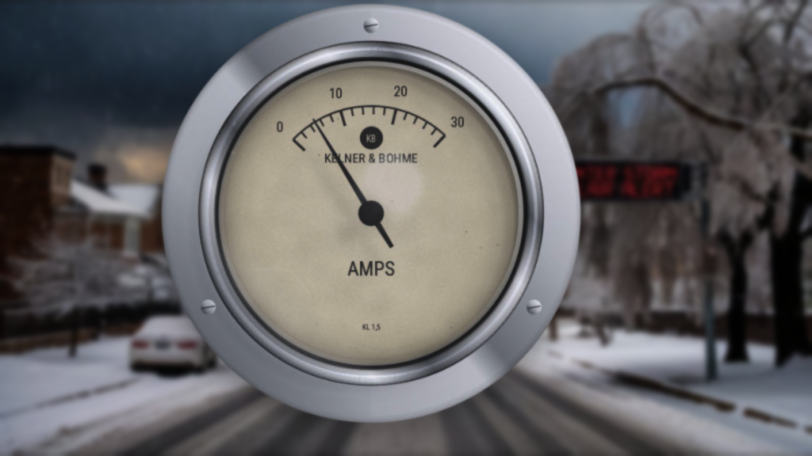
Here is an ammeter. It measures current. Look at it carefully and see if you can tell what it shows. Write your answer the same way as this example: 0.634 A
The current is 5 A
